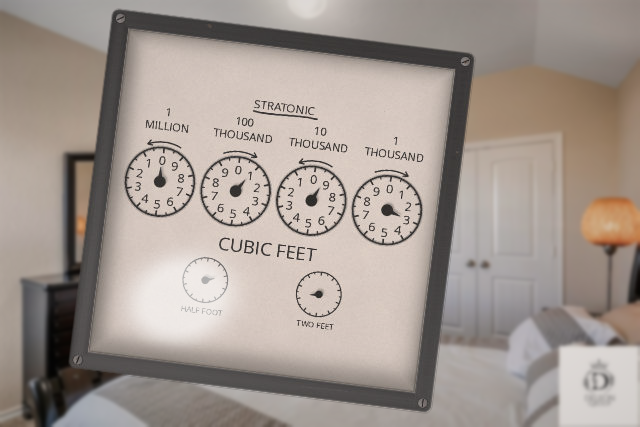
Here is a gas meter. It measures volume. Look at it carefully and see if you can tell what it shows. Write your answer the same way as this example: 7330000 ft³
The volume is 9300 ft³
